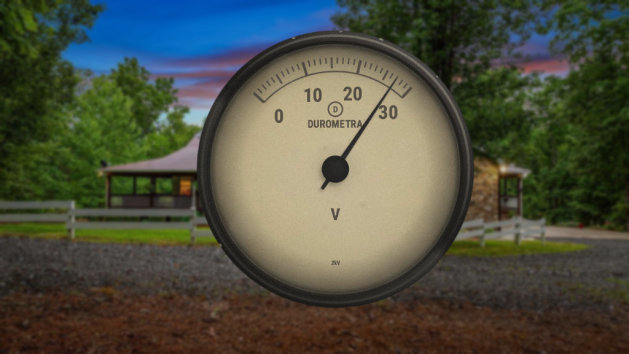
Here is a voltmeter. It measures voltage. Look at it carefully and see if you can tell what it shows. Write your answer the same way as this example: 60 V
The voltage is 27 V
